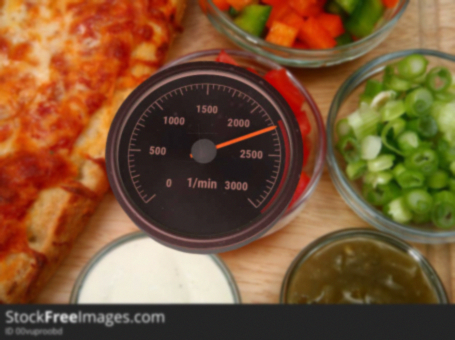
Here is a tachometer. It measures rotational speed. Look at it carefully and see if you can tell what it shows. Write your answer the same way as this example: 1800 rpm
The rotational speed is 2250 rpm
